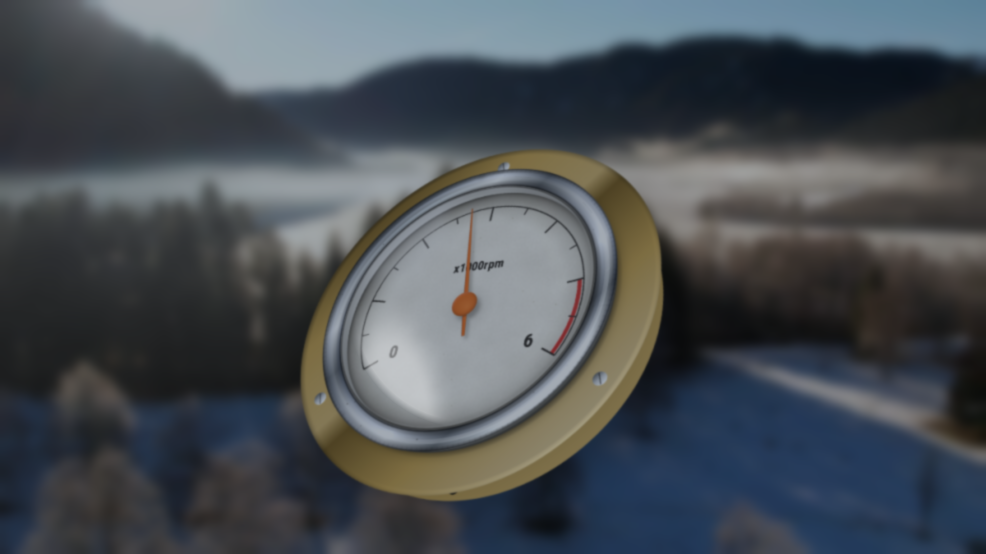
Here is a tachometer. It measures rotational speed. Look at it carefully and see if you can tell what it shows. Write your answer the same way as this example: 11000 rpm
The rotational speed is 2750 rpm
